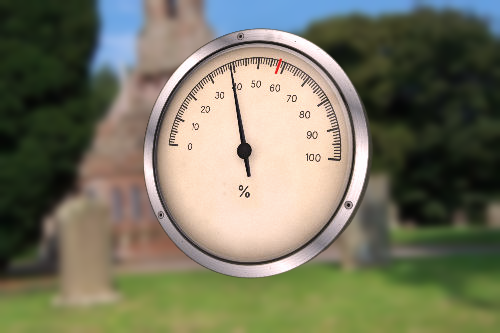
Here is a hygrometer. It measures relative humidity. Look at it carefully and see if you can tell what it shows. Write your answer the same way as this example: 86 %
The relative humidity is 40 %
